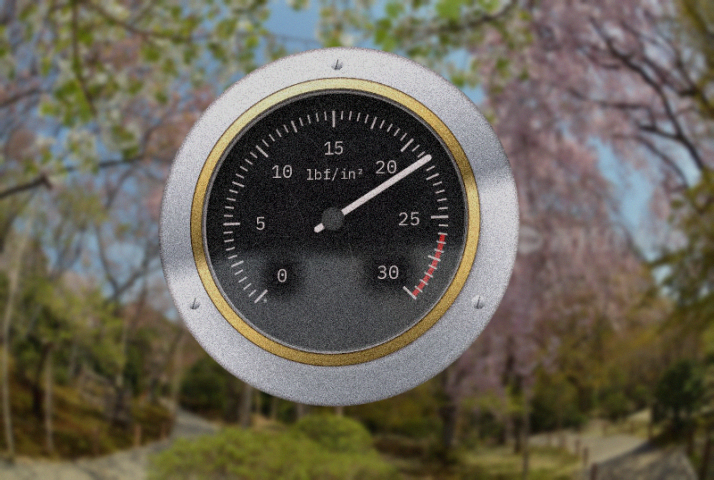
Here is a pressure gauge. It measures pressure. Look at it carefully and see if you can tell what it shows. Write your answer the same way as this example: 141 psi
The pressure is 21.5 psi
